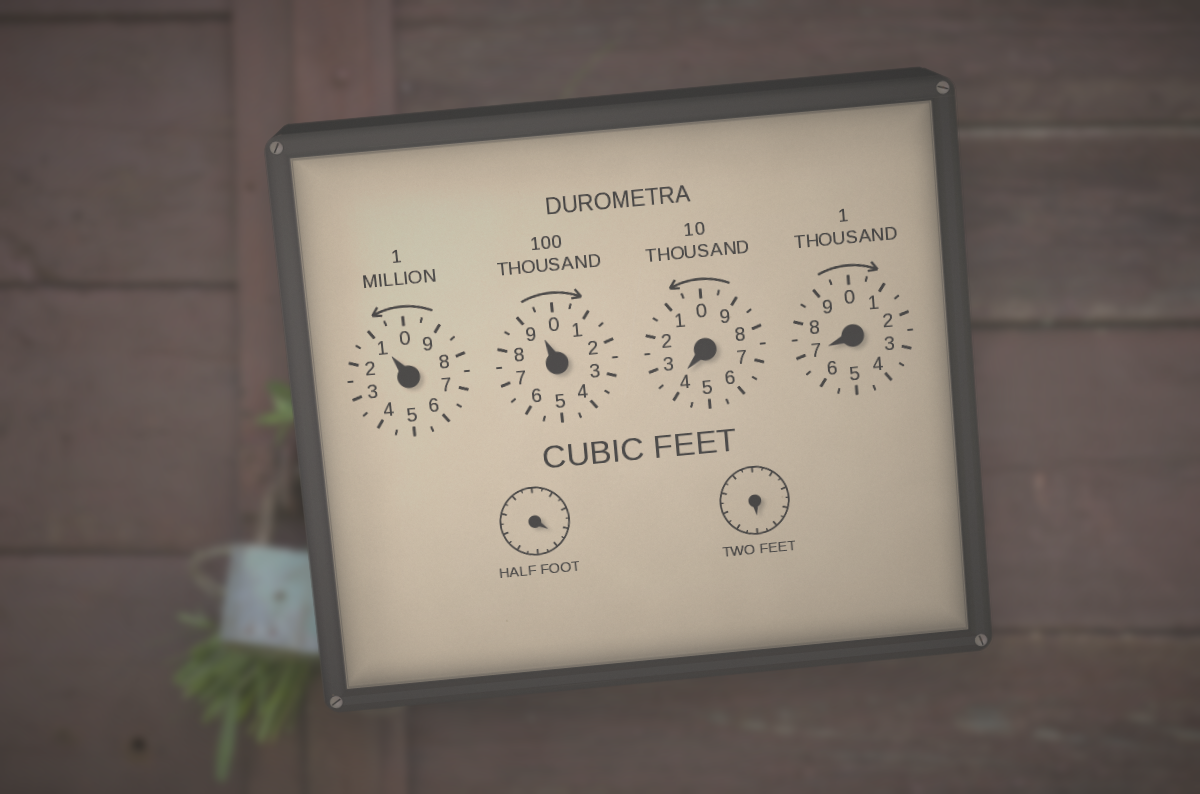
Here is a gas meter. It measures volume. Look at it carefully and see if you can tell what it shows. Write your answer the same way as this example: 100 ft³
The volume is 93700 ft³
